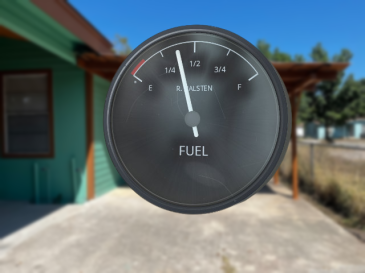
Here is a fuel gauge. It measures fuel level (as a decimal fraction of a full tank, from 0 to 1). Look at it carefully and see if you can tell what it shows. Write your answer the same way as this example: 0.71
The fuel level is 0.375
